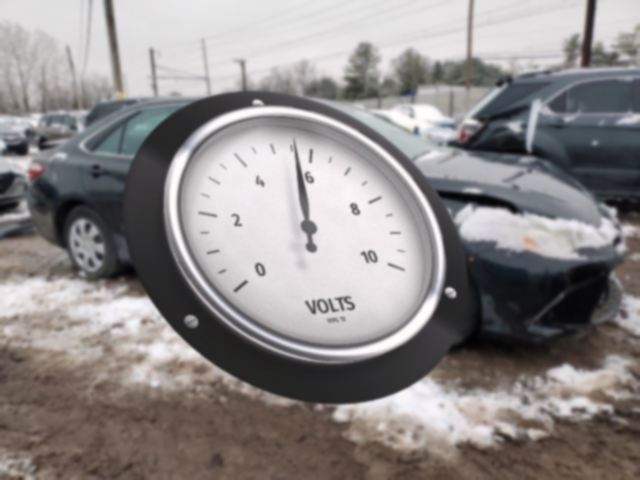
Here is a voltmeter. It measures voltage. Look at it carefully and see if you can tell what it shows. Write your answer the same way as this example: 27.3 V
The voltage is 5.5 V
